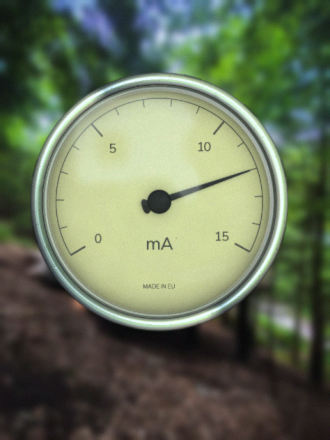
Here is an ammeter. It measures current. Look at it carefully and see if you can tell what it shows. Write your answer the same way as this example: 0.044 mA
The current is 12 mA
